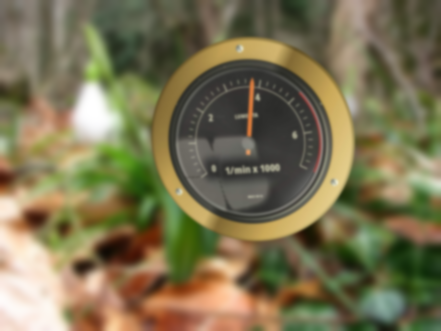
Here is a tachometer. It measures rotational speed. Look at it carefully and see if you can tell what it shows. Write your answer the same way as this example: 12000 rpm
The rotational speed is 3800 rpm
